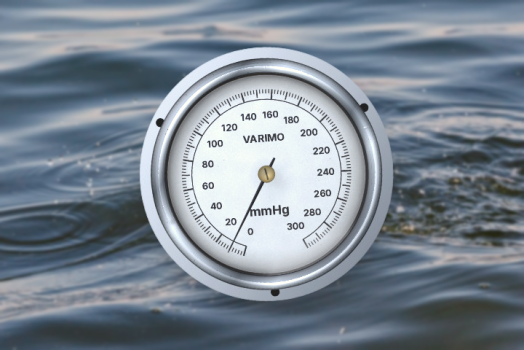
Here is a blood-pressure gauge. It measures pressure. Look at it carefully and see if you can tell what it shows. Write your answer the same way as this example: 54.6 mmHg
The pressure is 10 mmHg
